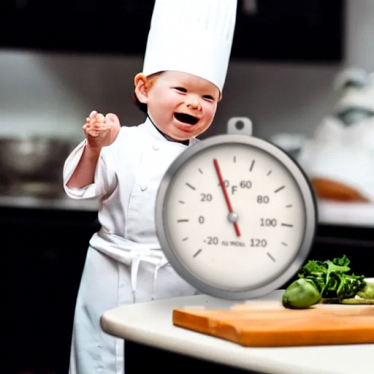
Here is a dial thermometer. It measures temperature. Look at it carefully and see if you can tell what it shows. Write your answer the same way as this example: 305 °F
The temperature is 40 °F
